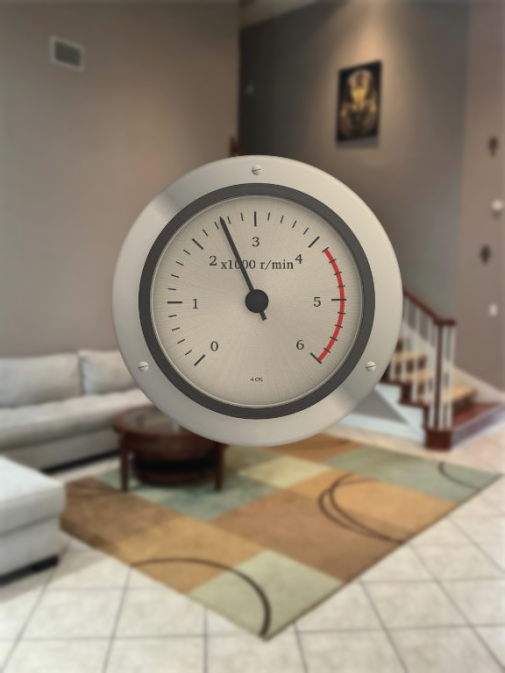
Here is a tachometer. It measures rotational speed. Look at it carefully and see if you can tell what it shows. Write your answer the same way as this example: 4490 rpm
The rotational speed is 2500 rpm
